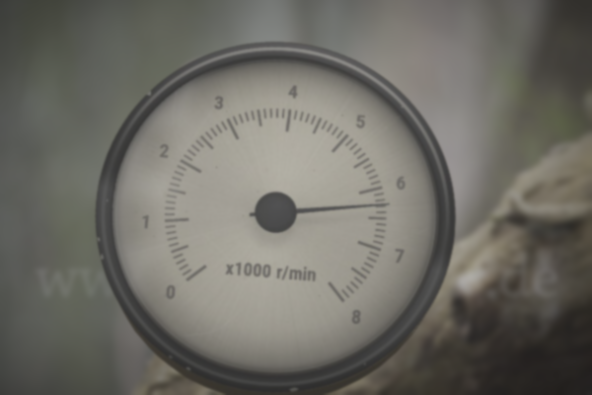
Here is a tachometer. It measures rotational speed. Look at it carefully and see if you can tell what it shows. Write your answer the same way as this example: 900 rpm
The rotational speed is 6300 rpm
